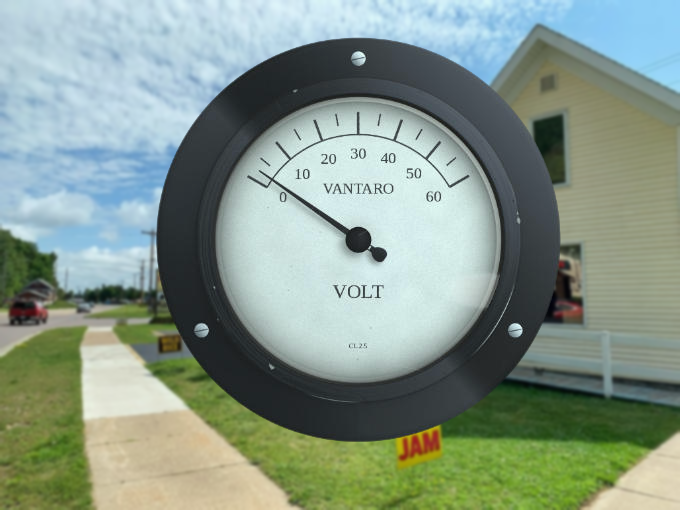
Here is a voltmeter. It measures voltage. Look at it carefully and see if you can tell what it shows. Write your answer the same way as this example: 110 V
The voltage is 2.5 V
